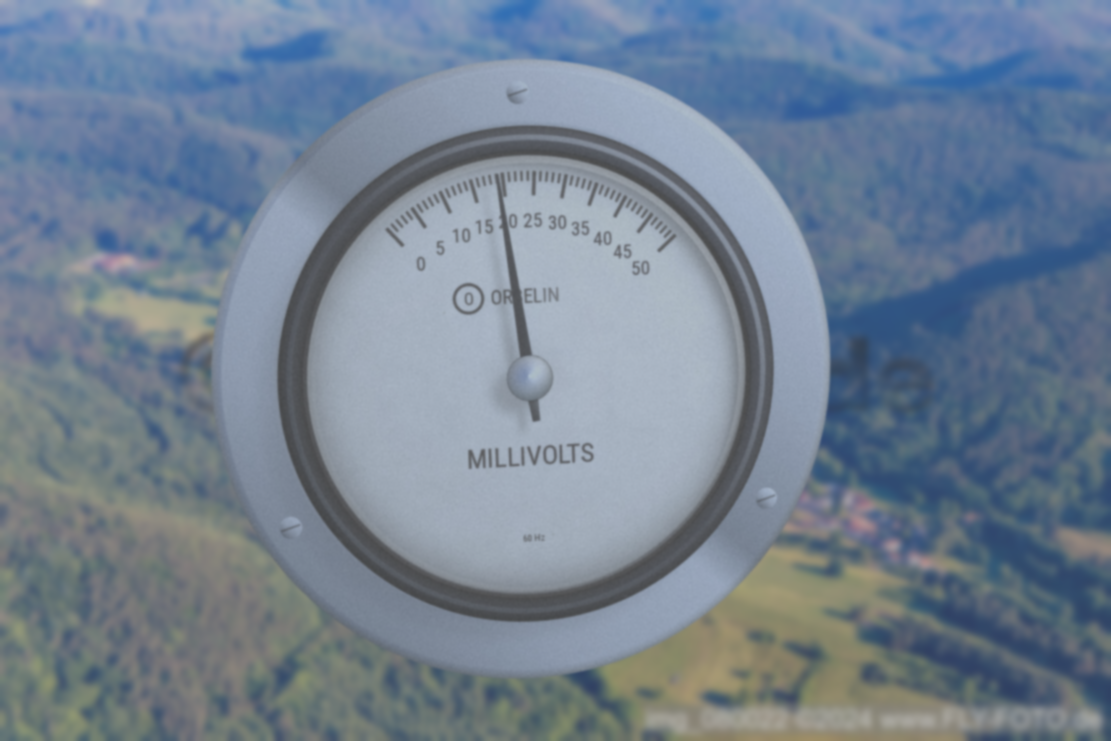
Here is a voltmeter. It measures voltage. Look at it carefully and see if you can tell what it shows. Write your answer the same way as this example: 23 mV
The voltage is 19 mV
